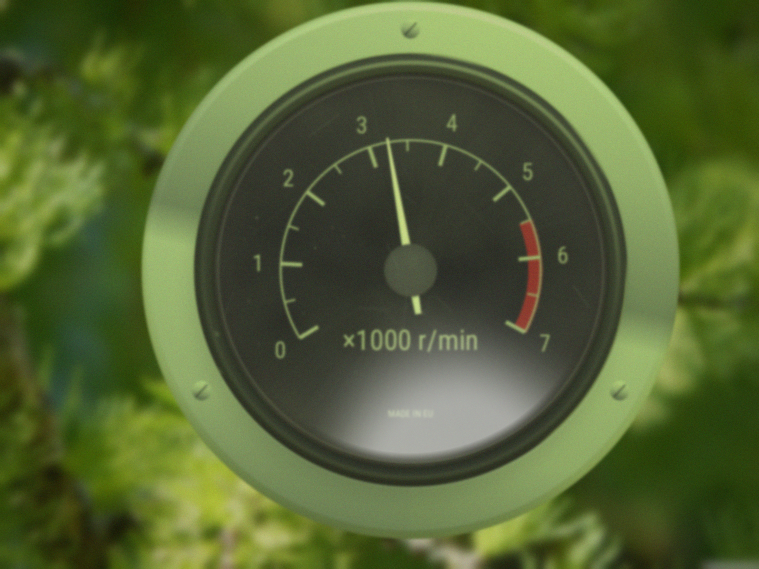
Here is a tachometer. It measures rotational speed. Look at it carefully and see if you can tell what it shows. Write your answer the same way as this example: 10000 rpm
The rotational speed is 3250 rpm
